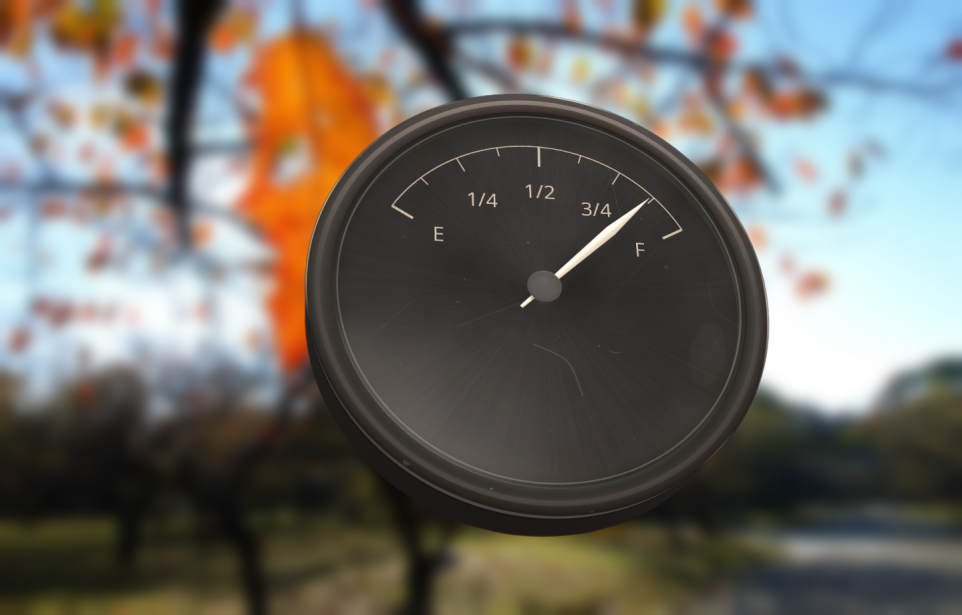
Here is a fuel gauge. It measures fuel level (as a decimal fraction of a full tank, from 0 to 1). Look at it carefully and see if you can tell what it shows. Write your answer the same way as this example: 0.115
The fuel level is 0.875
